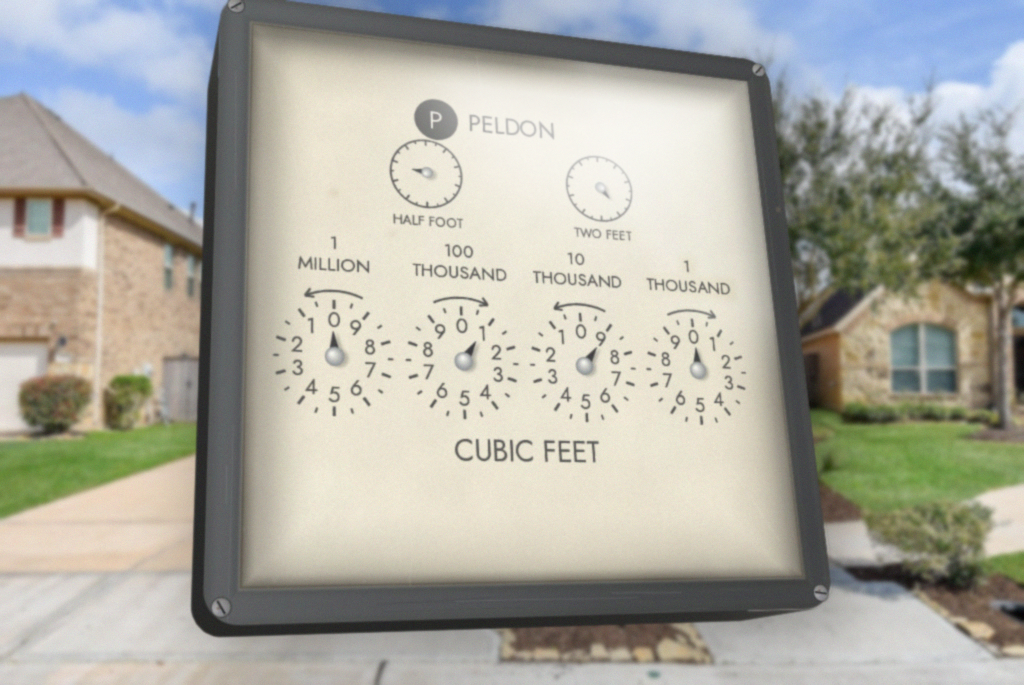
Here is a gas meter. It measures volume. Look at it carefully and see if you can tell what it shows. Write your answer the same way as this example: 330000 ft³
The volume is 9000 ft³
